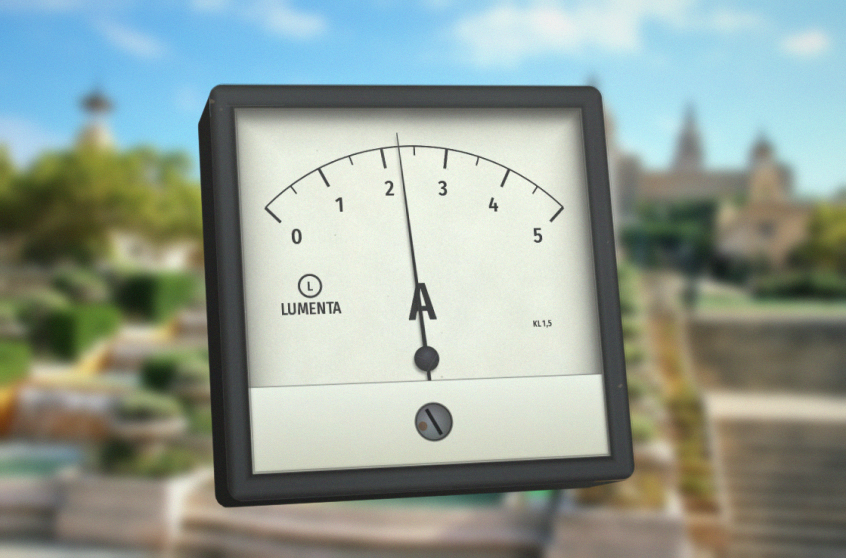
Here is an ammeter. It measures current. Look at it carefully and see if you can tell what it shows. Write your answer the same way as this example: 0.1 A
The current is 2.25 A
